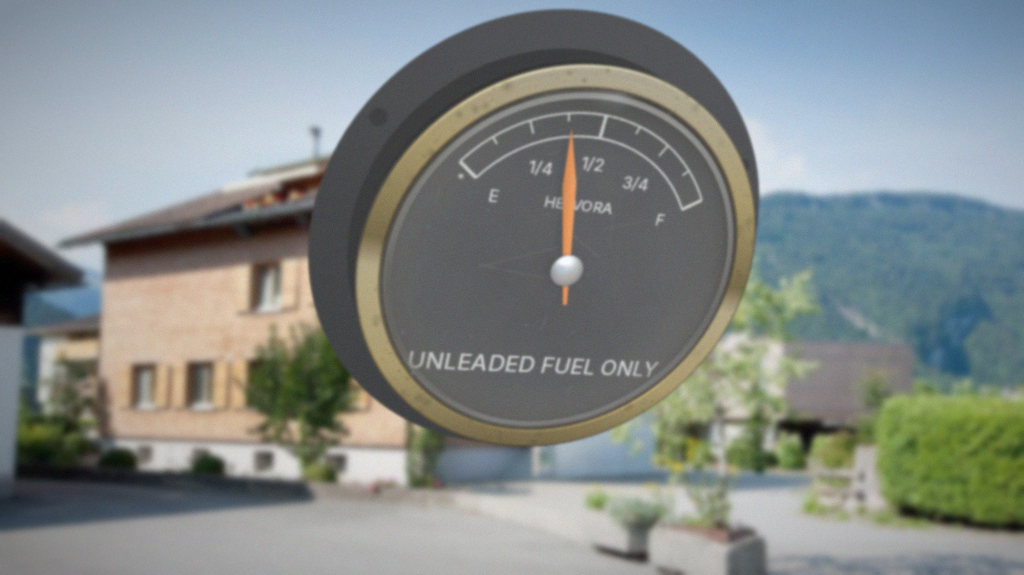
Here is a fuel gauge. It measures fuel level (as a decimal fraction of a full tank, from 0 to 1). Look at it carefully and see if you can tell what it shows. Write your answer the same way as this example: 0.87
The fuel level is 0.375
